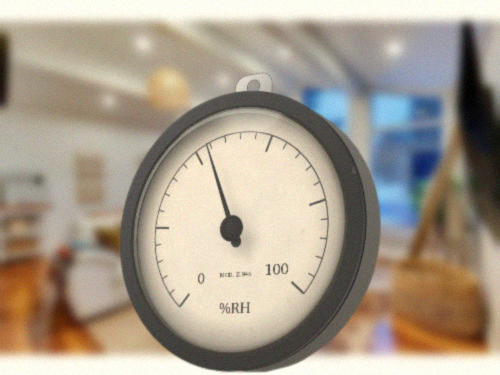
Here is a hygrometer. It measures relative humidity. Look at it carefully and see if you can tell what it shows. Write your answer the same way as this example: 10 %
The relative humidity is 44 %
